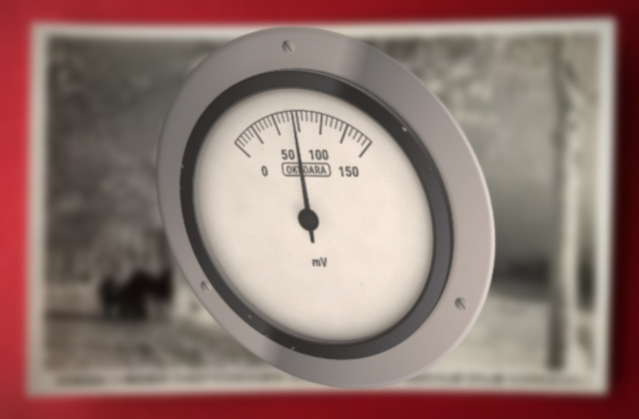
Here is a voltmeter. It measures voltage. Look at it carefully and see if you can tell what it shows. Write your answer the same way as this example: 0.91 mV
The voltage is 75 mV
